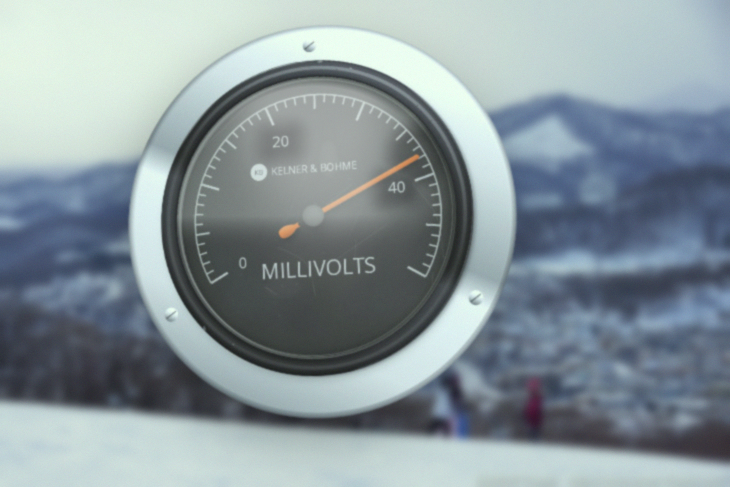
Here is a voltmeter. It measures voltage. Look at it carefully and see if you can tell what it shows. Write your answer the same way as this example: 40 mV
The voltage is 38 mV
